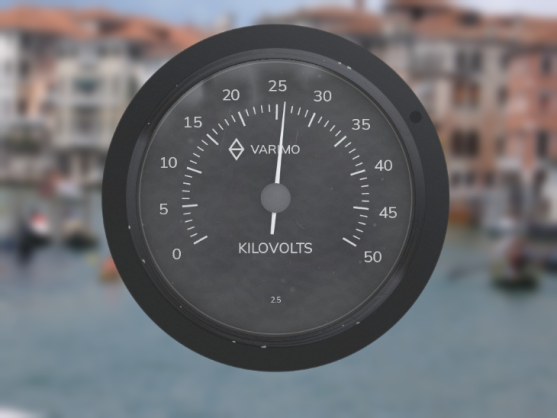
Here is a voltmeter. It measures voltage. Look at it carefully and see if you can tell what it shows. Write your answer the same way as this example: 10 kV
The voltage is 26 kV
